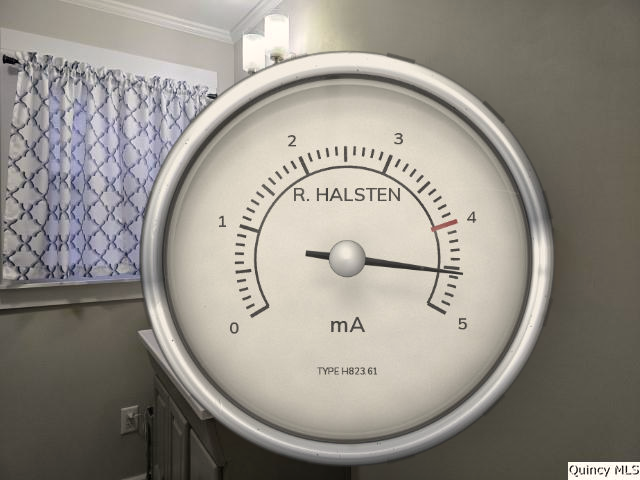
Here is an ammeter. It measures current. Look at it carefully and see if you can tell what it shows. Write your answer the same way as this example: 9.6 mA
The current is 4.55 mA
